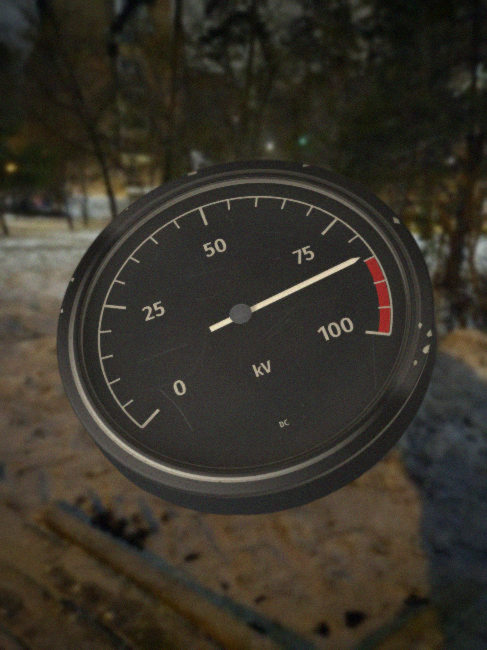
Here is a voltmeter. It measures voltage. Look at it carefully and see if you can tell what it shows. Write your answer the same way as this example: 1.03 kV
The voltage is 85 kV
